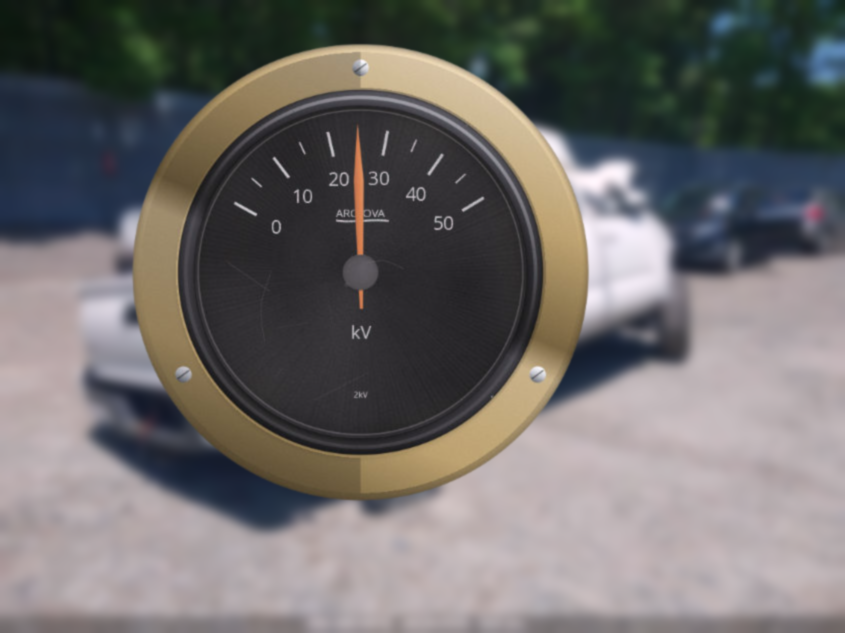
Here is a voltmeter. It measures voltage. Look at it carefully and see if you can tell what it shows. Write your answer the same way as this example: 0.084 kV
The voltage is 25 kV
